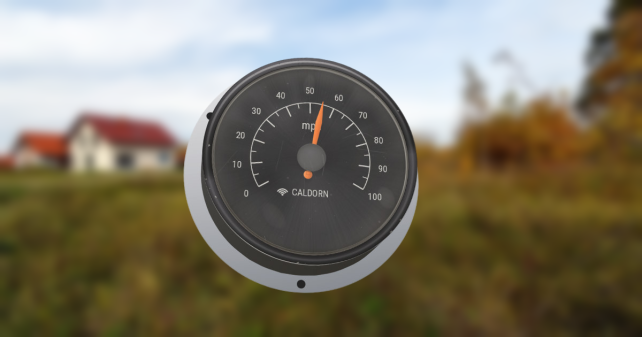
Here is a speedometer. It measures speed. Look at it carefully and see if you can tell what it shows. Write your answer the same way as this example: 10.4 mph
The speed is 55 mph
